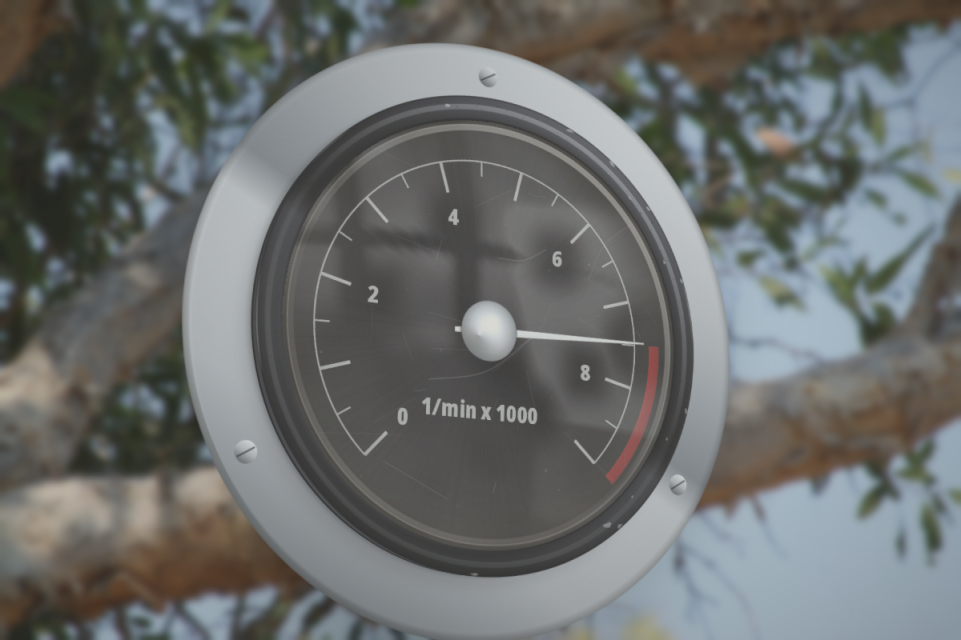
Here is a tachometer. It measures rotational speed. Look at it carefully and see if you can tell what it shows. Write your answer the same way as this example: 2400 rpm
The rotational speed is 7500 rpm
